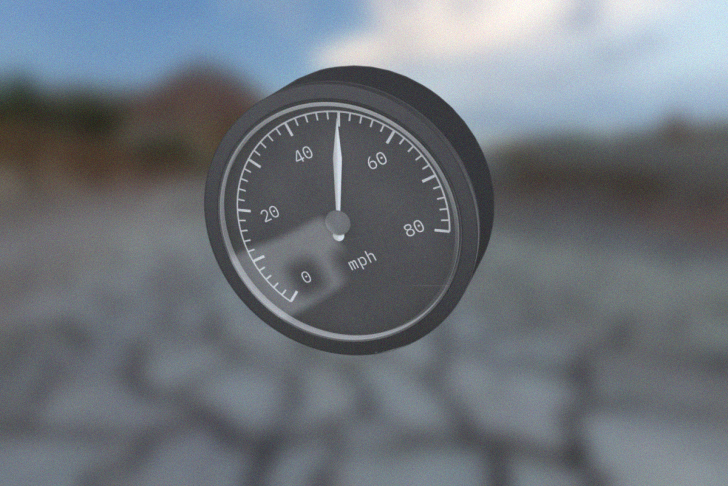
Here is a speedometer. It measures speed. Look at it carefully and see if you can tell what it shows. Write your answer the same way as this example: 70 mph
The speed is 50 mph
